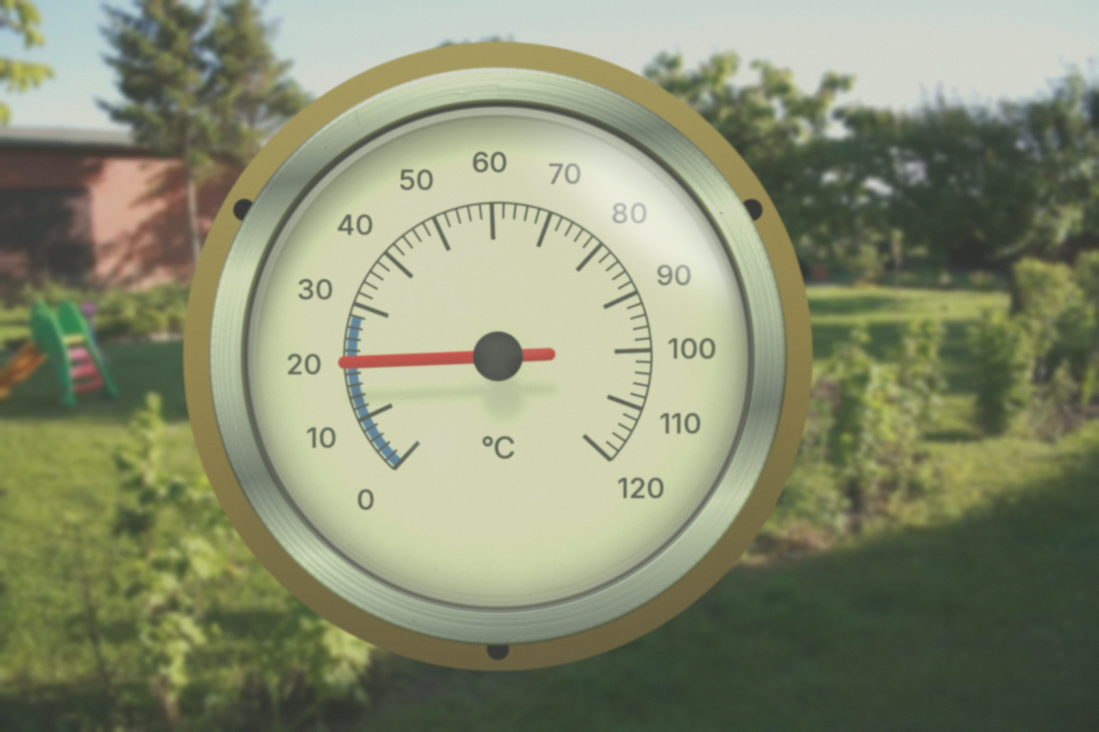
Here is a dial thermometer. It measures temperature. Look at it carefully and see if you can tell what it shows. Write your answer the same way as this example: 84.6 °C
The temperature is 20 °C
